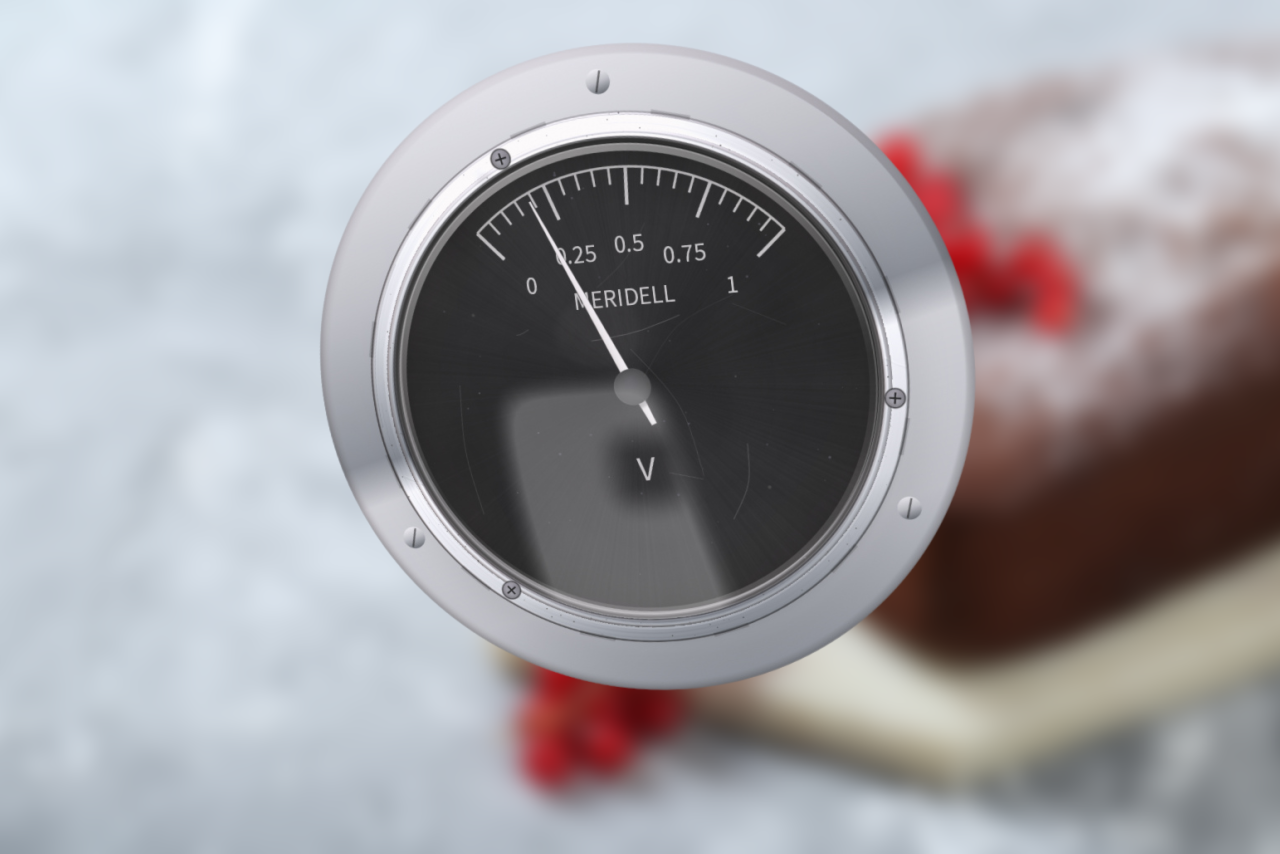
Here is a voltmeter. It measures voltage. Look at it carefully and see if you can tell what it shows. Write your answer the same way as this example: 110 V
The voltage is 0.2 V
